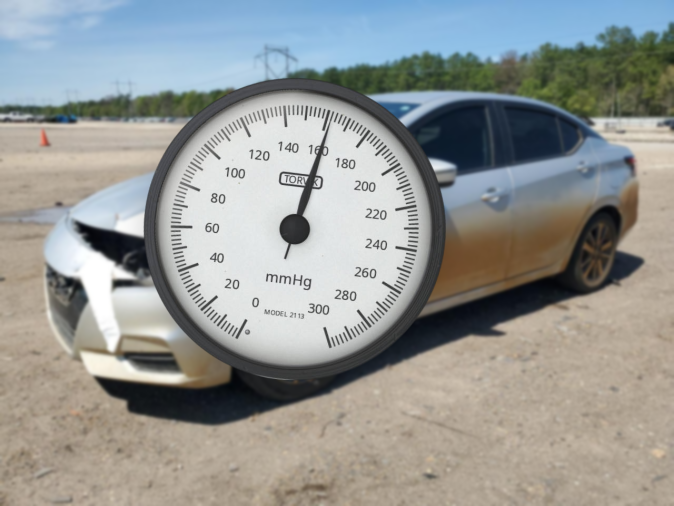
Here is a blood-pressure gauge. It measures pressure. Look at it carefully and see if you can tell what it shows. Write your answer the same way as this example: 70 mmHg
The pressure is 162 mmHg
